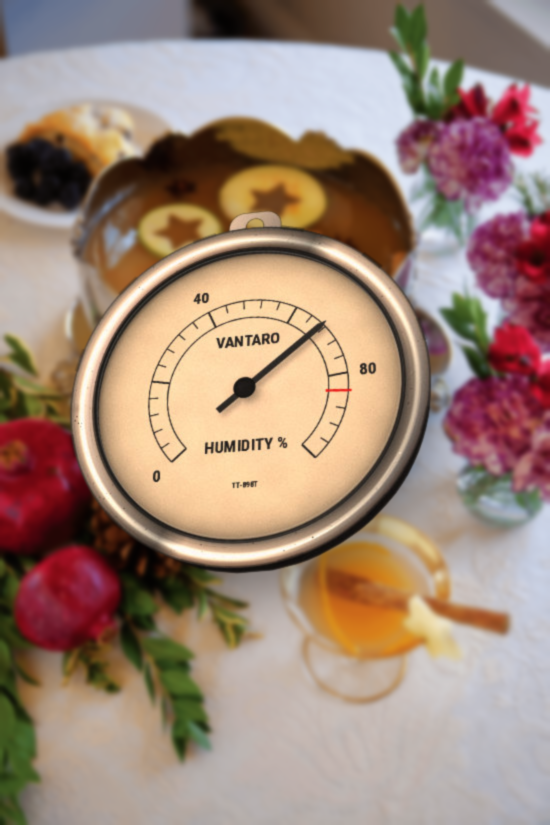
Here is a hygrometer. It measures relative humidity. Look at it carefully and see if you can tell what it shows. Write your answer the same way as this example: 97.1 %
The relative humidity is 68 %
